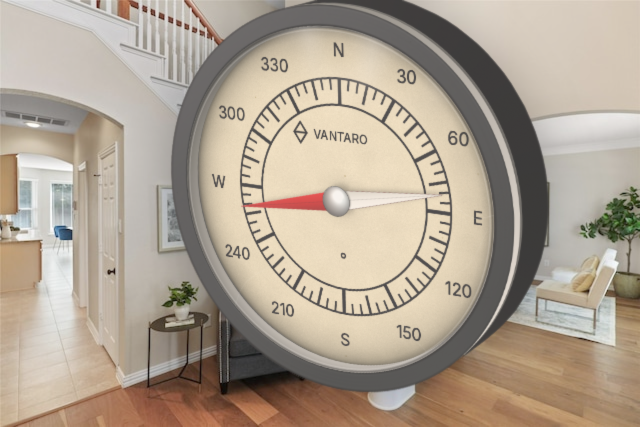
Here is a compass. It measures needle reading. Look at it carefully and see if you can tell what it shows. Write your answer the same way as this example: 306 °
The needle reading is 260 °
